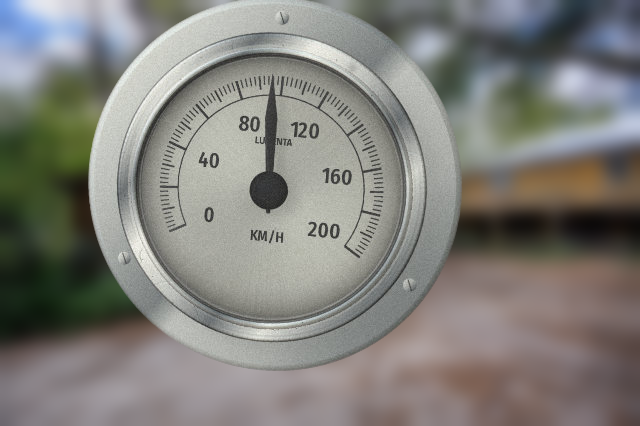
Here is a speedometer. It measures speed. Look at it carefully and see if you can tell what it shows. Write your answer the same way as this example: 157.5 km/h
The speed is 96 km/h
